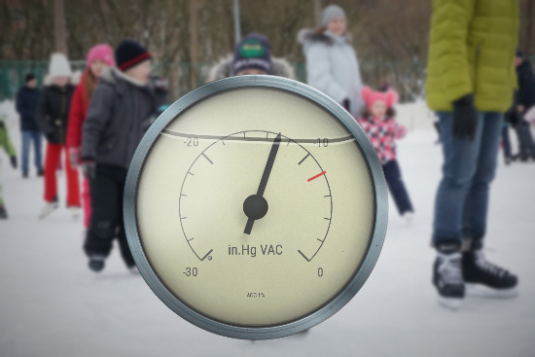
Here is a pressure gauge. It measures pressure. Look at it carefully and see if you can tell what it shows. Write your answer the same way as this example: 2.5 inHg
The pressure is -13 inHg
